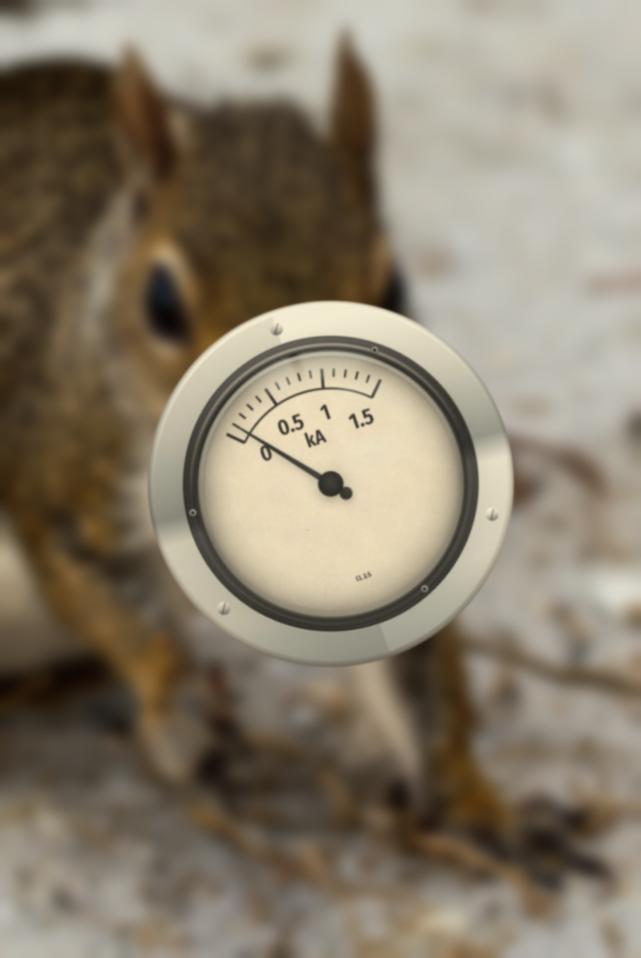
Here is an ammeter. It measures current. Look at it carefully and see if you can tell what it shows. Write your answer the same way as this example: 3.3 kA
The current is 0.1 kA
